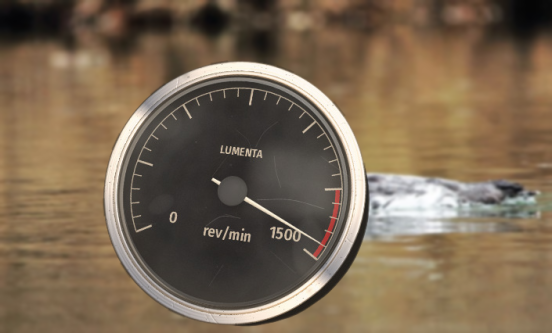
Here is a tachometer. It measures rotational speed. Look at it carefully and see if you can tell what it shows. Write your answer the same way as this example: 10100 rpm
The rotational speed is 1450 rpm
